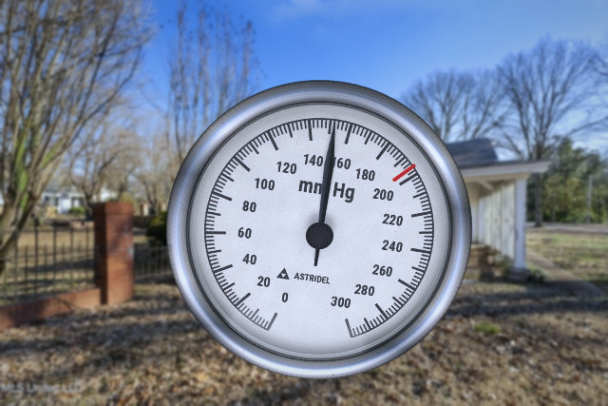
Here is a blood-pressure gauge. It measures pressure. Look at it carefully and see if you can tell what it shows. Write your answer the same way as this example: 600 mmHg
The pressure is 152 mmHg
